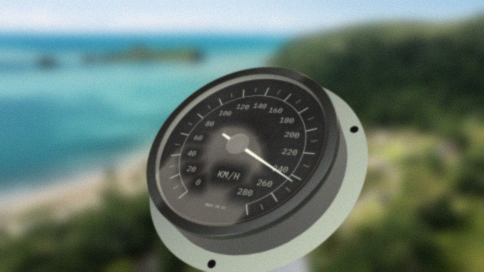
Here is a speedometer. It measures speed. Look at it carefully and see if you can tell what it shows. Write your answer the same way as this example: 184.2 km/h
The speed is 245 km/h
